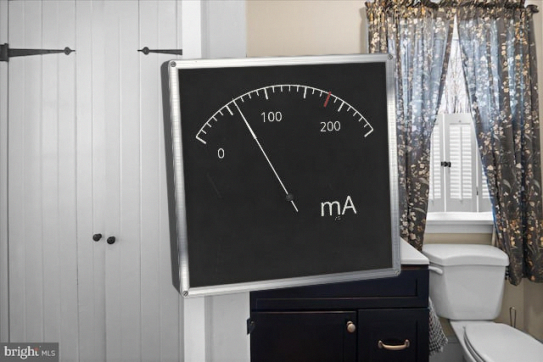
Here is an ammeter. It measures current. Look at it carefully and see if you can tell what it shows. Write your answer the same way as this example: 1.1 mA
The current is 60 mA
